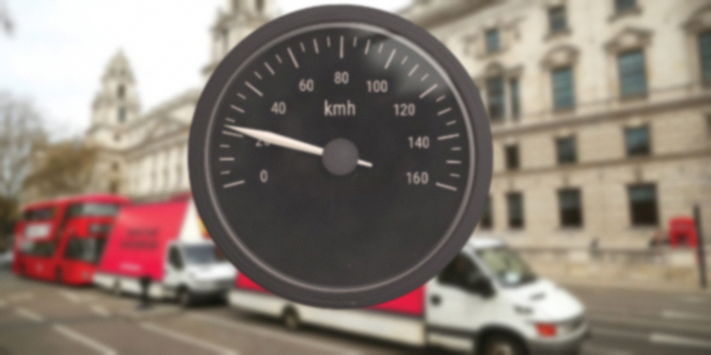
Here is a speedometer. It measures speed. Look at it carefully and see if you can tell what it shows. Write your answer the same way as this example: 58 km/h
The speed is 22.5 km/h
